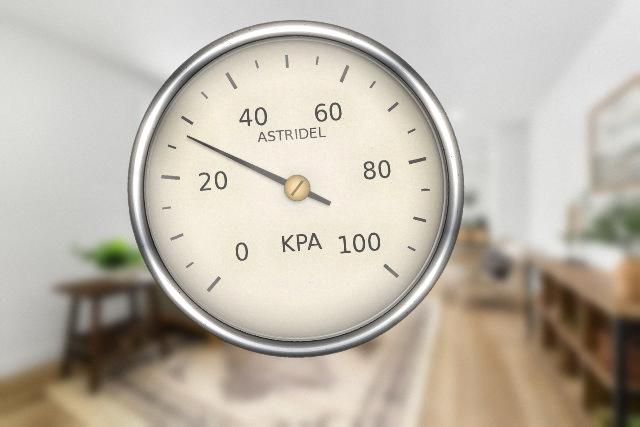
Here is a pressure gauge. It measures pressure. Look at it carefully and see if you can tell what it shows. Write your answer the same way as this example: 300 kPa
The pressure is 27.5 kPa
